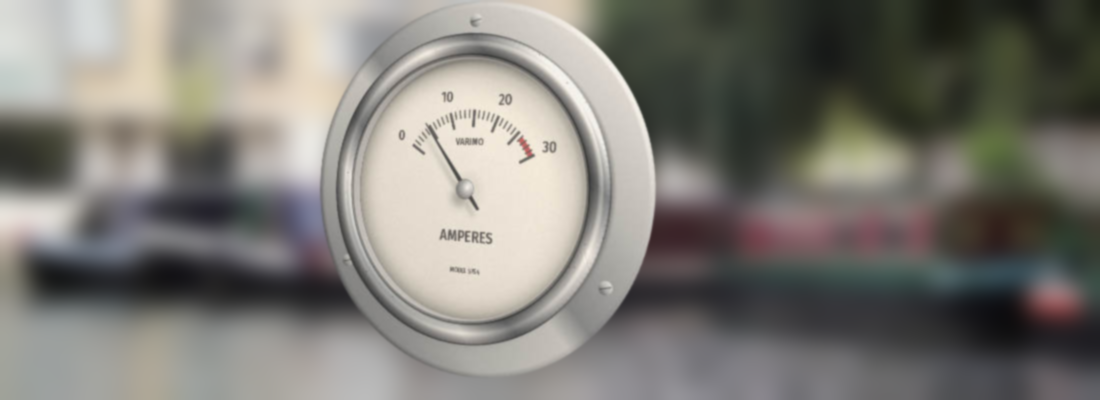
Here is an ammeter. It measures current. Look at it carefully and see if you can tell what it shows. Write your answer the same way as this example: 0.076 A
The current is 5 A
